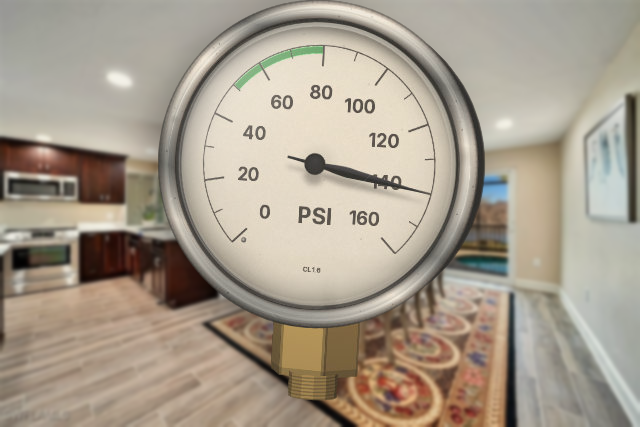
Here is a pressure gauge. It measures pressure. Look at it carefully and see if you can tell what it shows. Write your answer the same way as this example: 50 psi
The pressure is 140 psi
